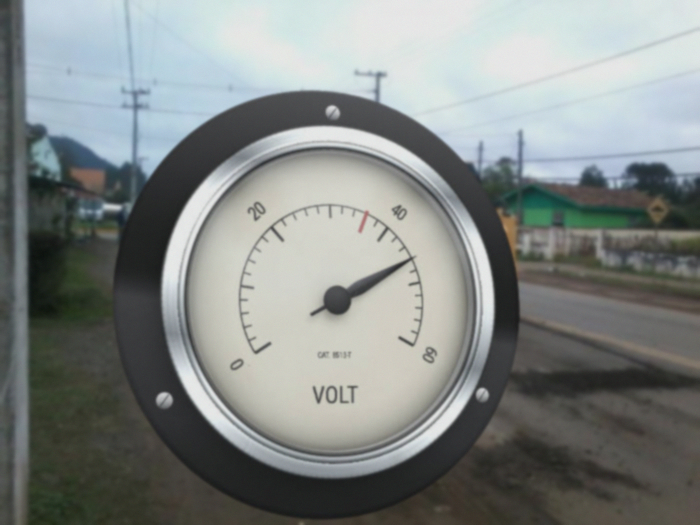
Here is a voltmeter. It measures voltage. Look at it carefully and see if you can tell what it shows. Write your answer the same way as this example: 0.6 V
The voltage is 46 V
